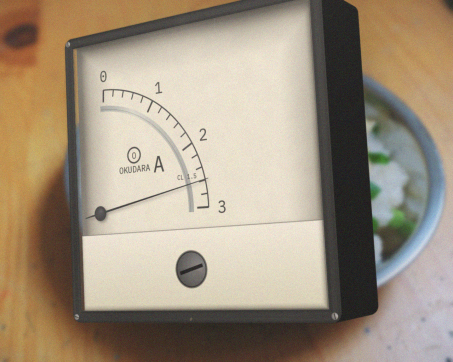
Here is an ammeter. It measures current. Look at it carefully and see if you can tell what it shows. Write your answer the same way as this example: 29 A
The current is 2.6 A
